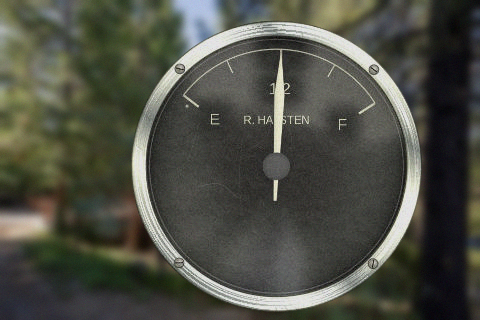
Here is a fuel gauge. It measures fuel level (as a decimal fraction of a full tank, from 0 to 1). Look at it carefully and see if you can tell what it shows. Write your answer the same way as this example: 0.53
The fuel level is 0.5
